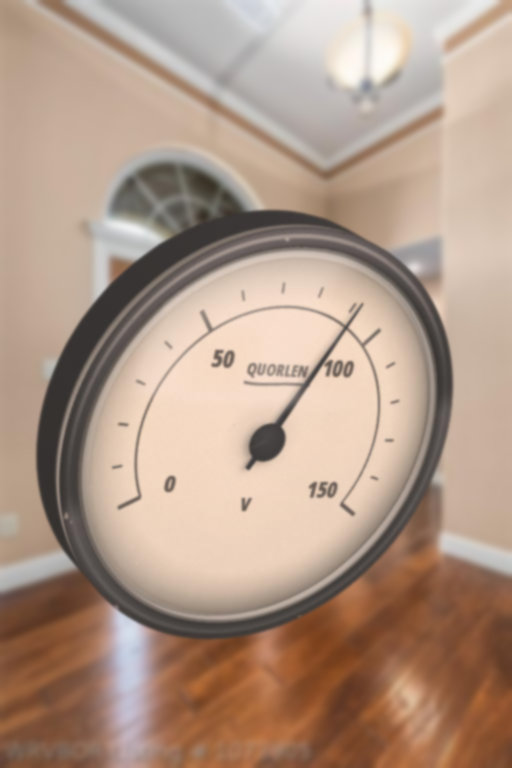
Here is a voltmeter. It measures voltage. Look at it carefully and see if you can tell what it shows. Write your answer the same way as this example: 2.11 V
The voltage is 90 V
